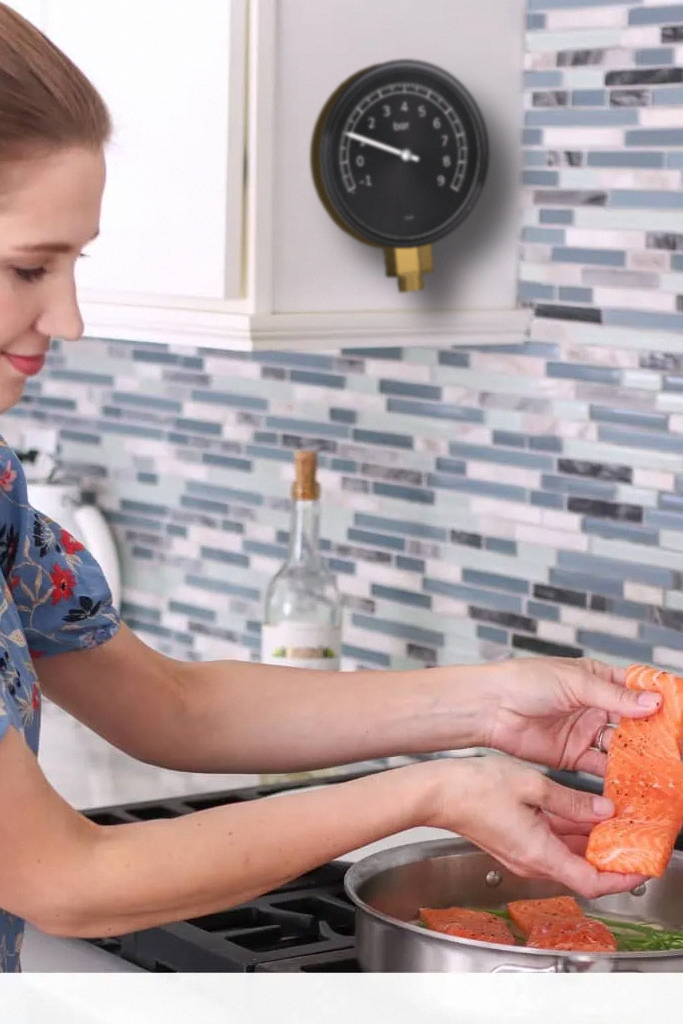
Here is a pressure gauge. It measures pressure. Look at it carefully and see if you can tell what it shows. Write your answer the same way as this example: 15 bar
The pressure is 1 bar
